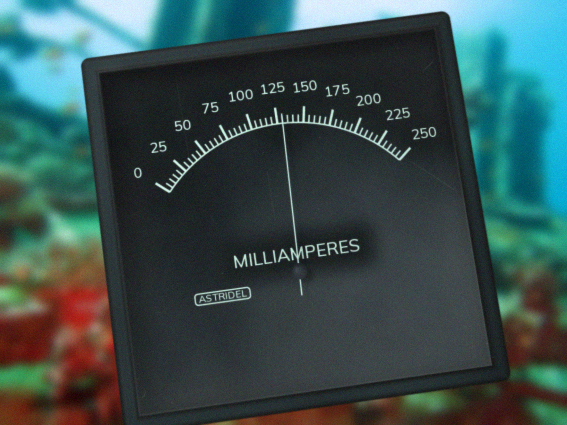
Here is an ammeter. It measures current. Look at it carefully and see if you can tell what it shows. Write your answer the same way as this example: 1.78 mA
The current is 130 mA
